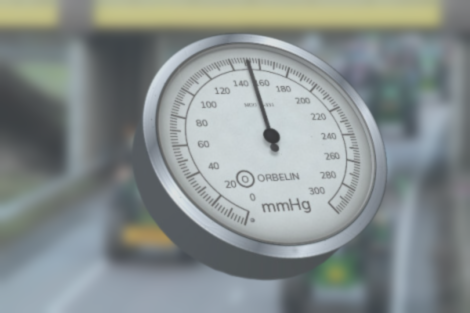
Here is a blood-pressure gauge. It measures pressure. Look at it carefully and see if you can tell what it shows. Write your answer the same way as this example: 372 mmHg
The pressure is 150 mmHg
